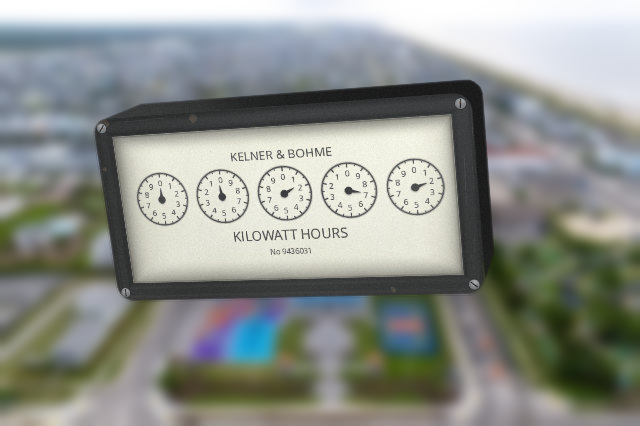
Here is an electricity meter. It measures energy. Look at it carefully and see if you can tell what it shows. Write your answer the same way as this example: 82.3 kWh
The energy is 172 kWh
